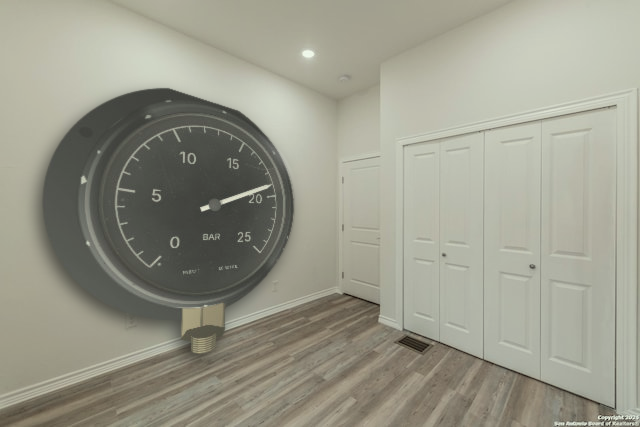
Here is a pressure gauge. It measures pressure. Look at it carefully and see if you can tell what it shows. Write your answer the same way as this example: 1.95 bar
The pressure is 19 bar
